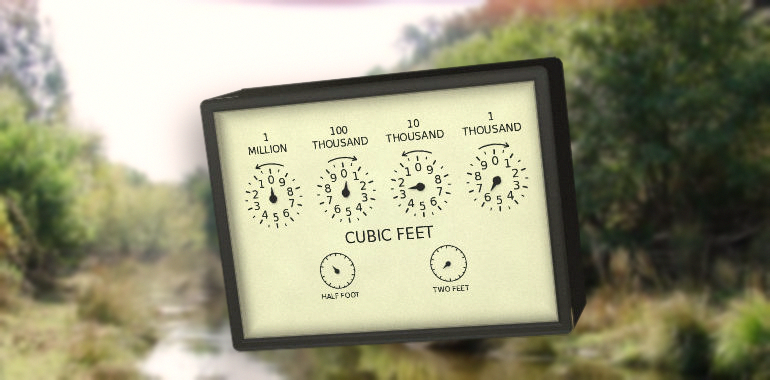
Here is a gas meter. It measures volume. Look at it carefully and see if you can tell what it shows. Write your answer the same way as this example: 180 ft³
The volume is 2600 ft³
